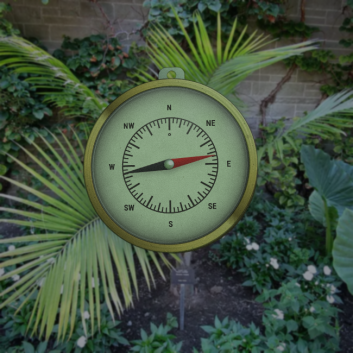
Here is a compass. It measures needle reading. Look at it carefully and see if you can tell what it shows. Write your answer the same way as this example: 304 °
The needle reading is 80 °
